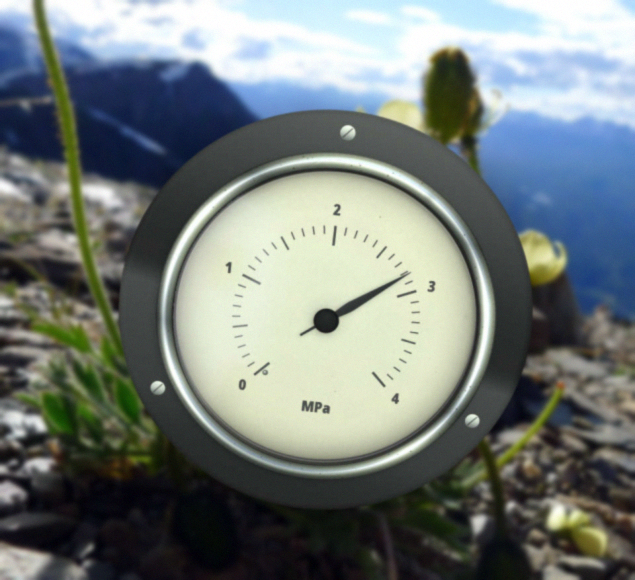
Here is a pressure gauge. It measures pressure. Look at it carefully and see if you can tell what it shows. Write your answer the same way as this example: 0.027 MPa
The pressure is 2.8 MPa
